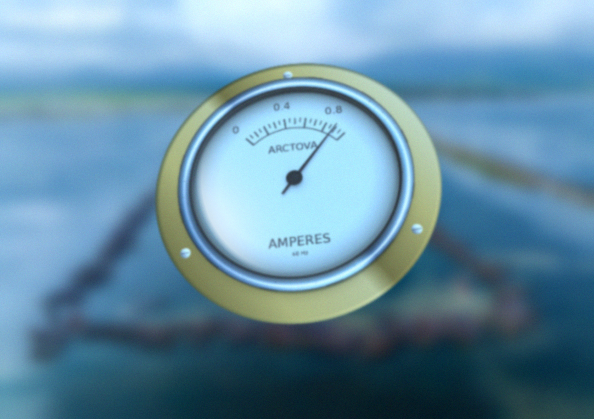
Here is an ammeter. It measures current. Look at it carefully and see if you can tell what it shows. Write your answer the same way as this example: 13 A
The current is 0.9 A
